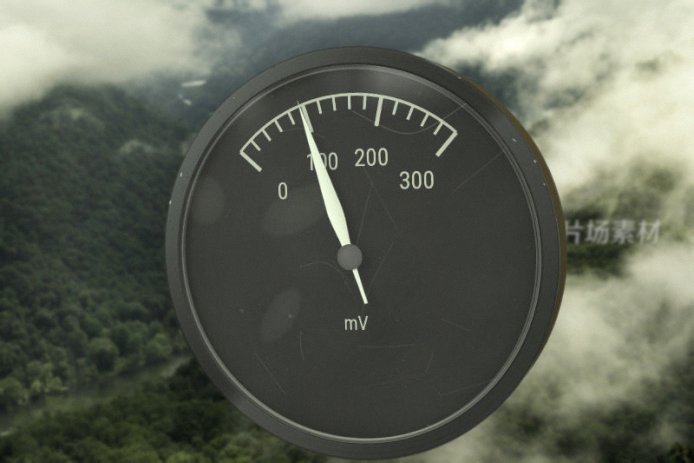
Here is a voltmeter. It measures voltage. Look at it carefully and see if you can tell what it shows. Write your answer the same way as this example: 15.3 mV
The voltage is 100 mV
